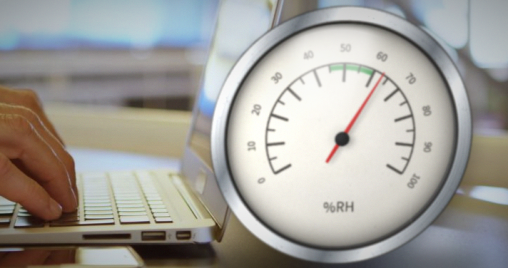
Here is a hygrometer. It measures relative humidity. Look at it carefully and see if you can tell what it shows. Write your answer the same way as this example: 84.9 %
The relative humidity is 62.5 %
